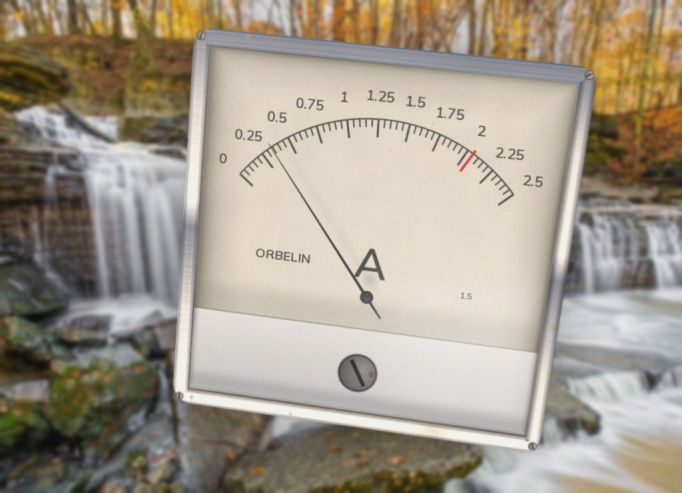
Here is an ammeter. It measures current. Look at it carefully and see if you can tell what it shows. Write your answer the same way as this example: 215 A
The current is 0.35 A
